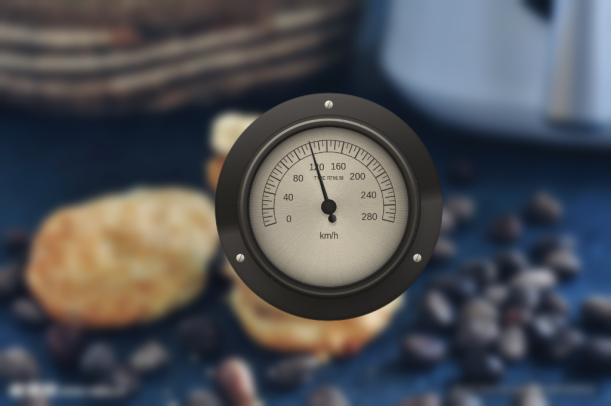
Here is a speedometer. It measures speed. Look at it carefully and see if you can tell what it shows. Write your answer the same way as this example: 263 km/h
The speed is 120 km/h
